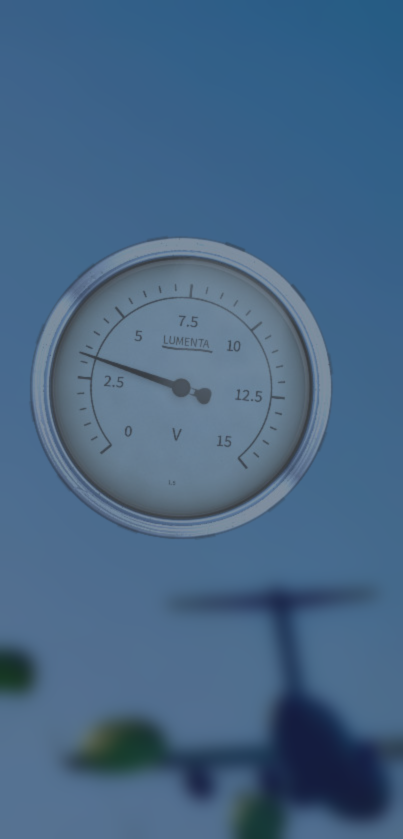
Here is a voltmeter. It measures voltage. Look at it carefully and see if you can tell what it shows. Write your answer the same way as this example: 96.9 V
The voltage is 3.25 V
